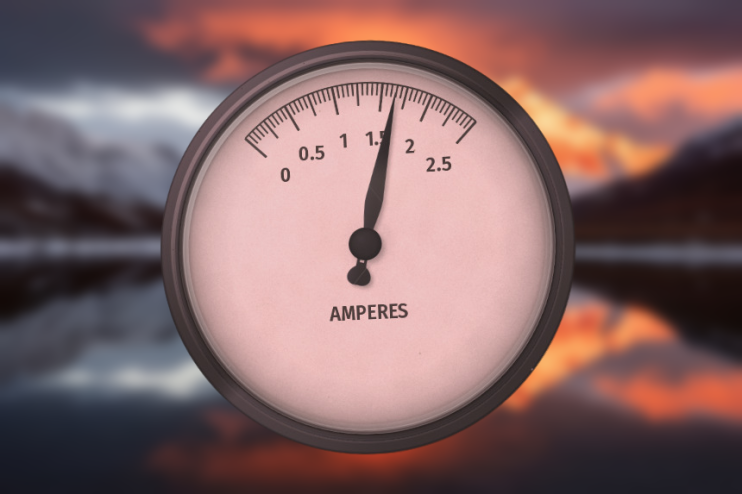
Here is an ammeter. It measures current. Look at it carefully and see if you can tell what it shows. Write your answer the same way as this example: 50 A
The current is 1.65 A
